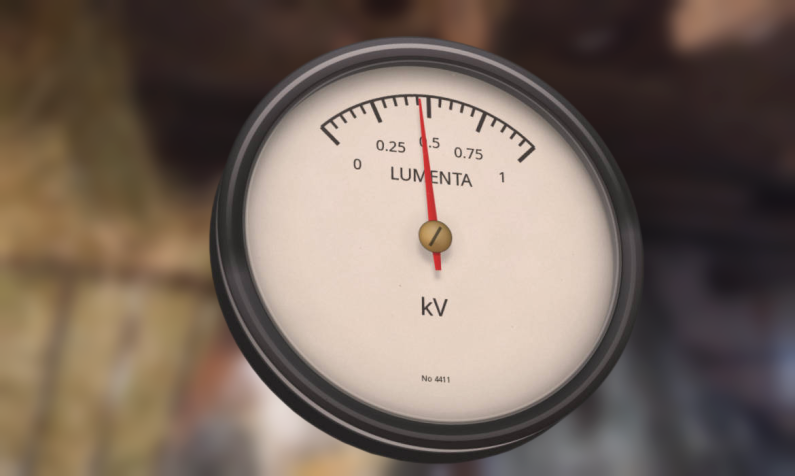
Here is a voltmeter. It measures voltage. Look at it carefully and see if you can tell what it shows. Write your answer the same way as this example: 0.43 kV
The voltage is 0.45 kV
